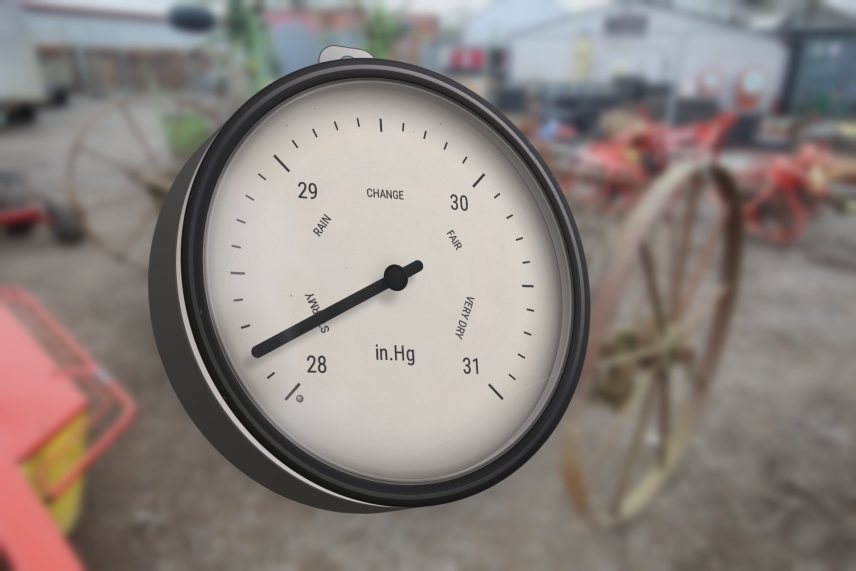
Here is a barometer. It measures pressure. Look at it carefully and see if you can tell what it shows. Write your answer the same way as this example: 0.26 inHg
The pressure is 28.2 inHg
